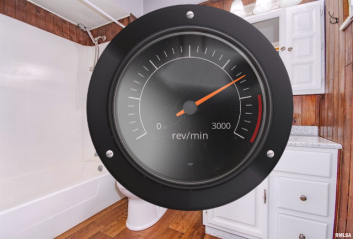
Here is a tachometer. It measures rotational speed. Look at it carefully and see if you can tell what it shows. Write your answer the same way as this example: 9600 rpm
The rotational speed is 2250 rpm
